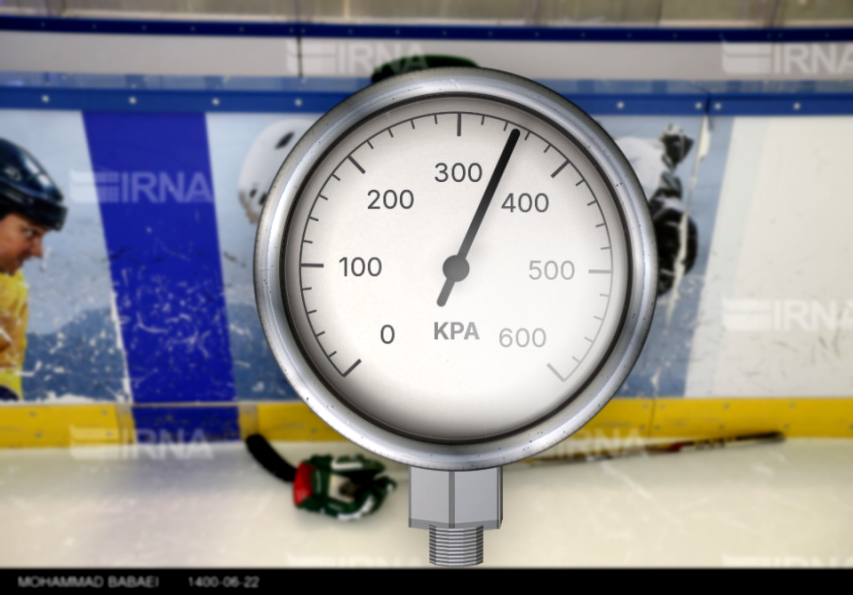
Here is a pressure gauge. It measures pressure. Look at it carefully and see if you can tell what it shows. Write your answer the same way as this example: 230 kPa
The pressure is 350 kPa
